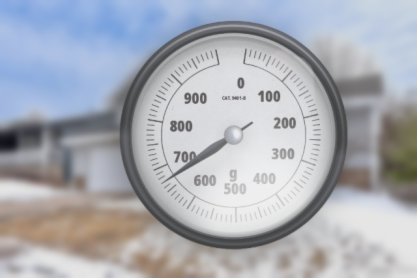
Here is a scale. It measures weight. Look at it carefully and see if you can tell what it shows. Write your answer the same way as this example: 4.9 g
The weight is 670 g
